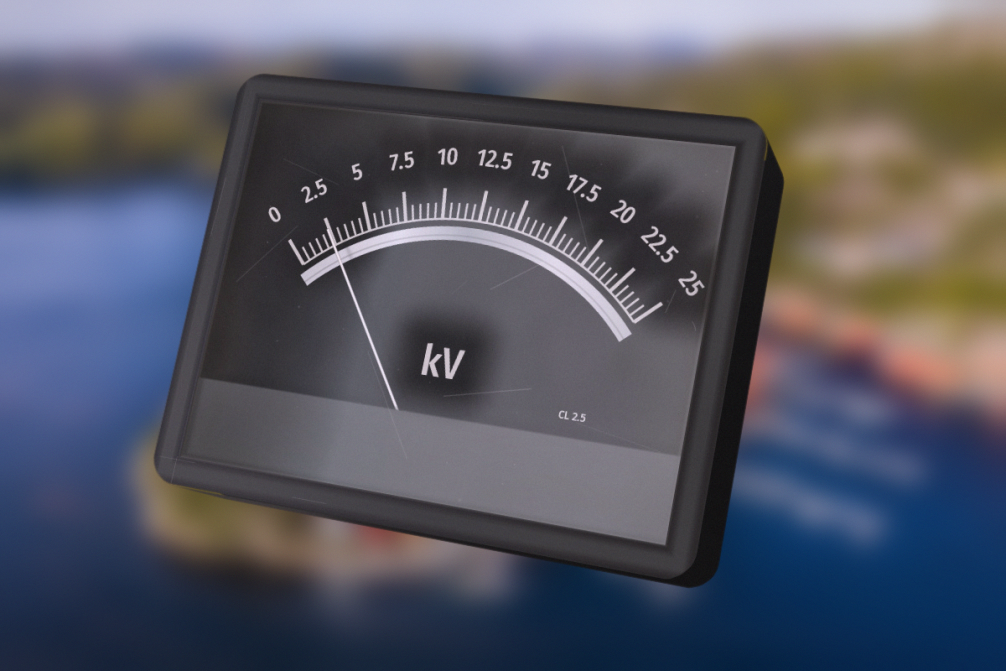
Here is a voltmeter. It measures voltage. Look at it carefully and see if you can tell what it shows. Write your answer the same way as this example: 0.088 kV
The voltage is 2.5 kV
